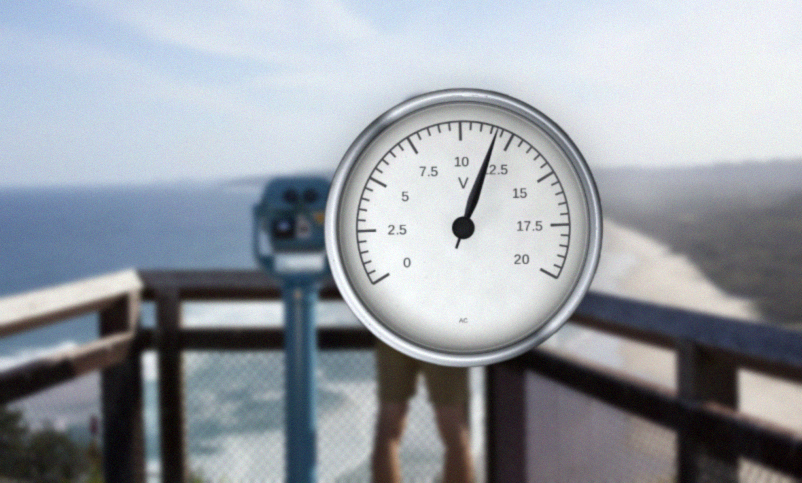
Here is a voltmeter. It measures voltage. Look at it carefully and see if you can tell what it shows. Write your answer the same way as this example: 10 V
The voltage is 11.75 V
